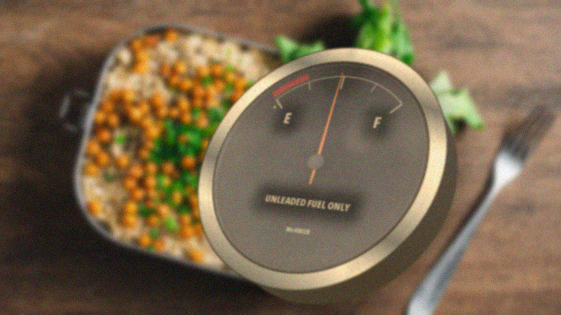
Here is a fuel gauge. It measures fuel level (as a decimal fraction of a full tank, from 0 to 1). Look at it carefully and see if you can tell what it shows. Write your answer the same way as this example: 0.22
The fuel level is 0.5
